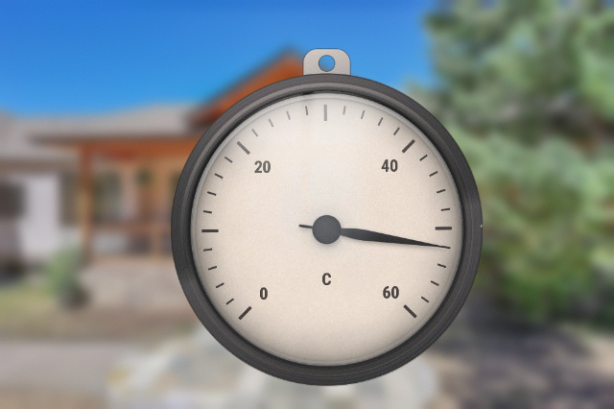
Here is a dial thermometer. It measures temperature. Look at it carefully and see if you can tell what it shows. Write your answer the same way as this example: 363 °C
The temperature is 52 °C
